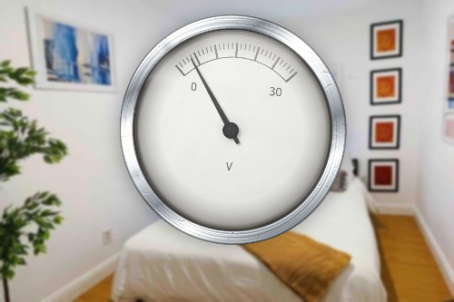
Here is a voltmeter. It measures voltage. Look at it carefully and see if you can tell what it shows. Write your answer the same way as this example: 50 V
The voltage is 4 V
